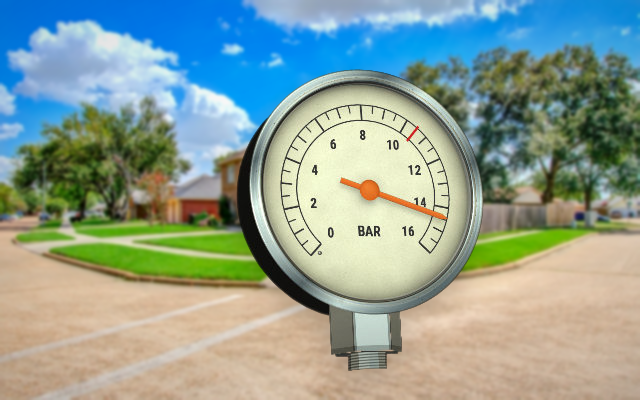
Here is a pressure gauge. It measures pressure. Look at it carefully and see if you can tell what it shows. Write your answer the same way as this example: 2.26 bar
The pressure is 14.5 bar
